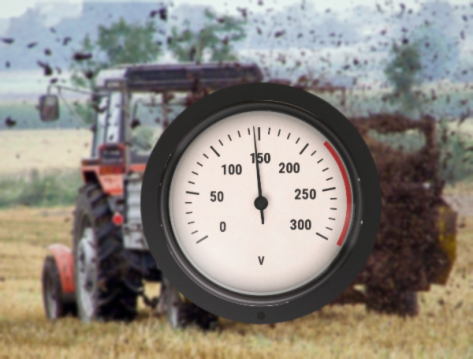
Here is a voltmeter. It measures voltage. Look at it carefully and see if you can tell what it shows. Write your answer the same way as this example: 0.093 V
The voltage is 145 V
